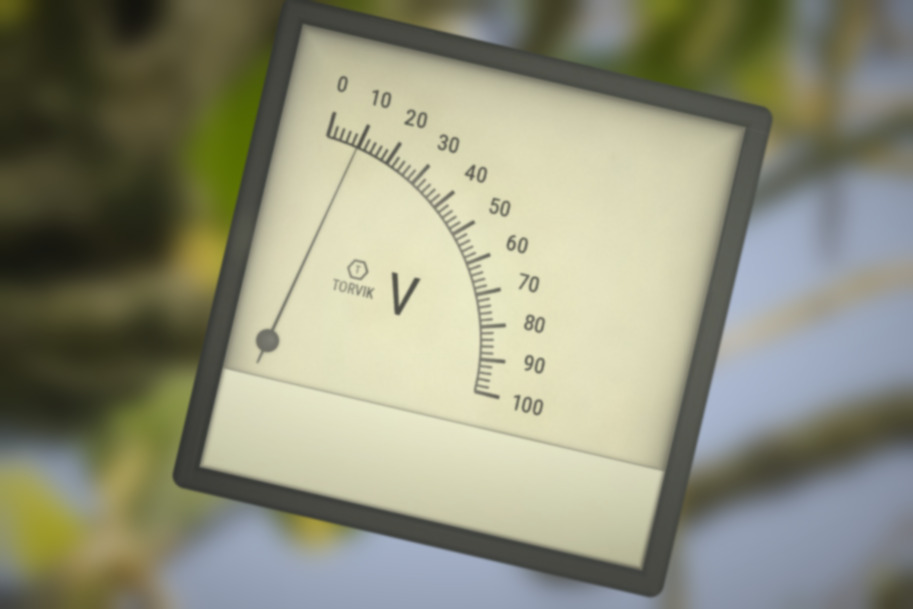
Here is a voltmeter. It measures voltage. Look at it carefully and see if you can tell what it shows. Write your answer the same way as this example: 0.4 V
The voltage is 10 V
